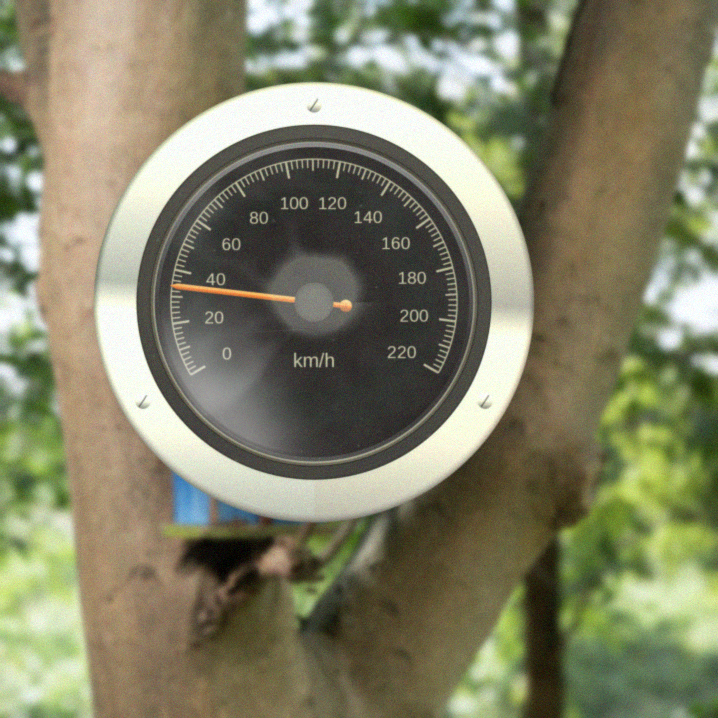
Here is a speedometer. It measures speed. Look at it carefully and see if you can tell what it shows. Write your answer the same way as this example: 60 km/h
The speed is 34 km/h
